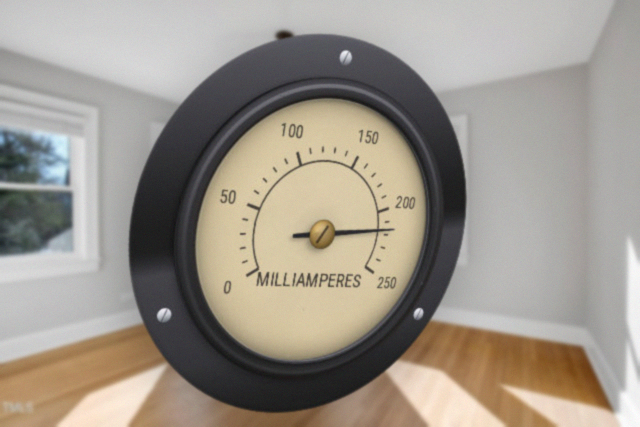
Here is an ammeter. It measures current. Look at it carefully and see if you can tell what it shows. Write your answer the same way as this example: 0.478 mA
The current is 215 mA
